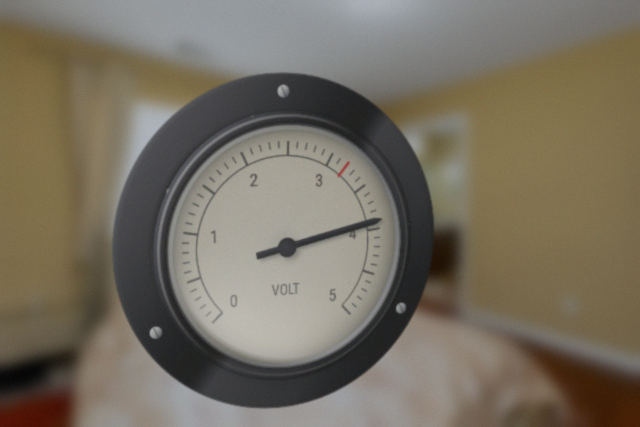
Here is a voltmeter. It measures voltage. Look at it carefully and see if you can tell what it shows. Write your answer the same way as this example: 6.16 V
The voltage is 3.9 V
